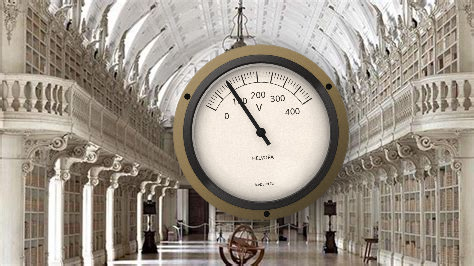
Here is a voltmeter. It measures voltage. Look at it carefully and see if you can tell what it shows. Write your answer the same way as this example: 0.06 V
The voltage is 100 V
